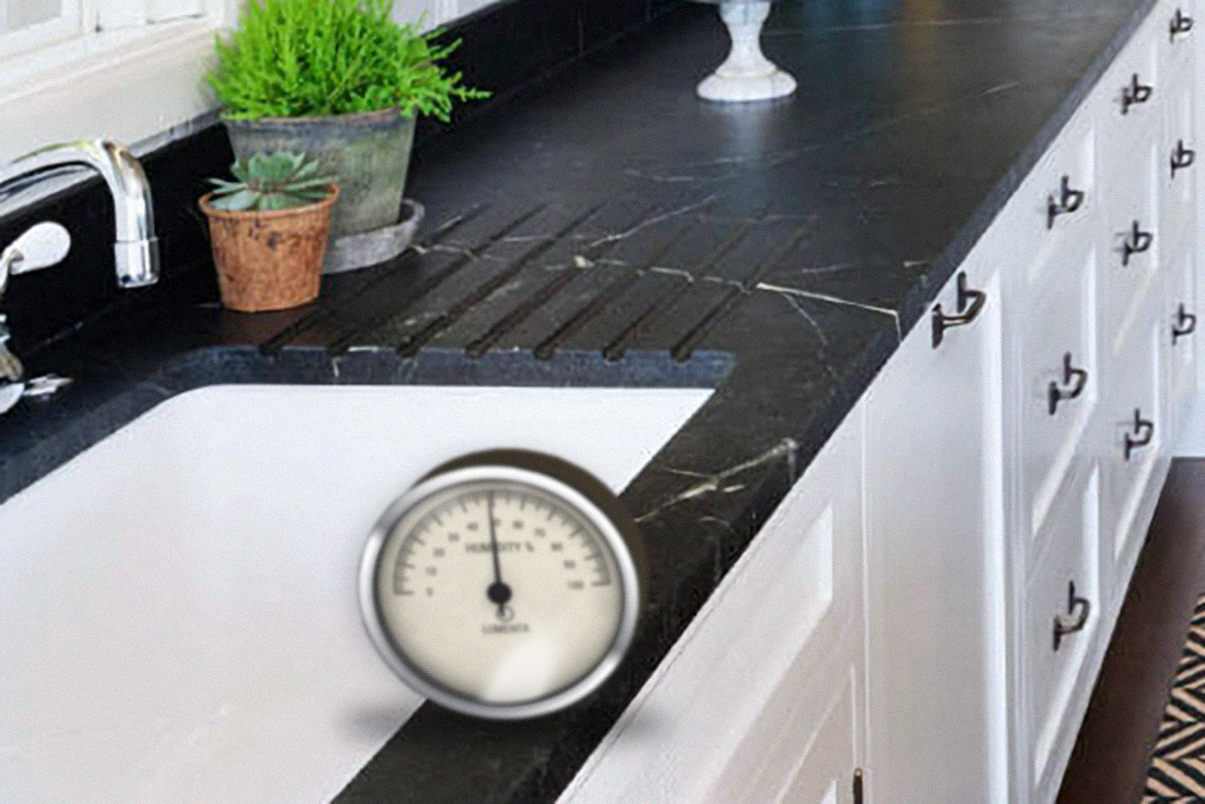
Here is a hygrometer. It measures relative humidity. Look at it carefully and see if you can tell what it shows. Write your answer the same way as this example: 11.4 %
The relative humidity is 50 %
